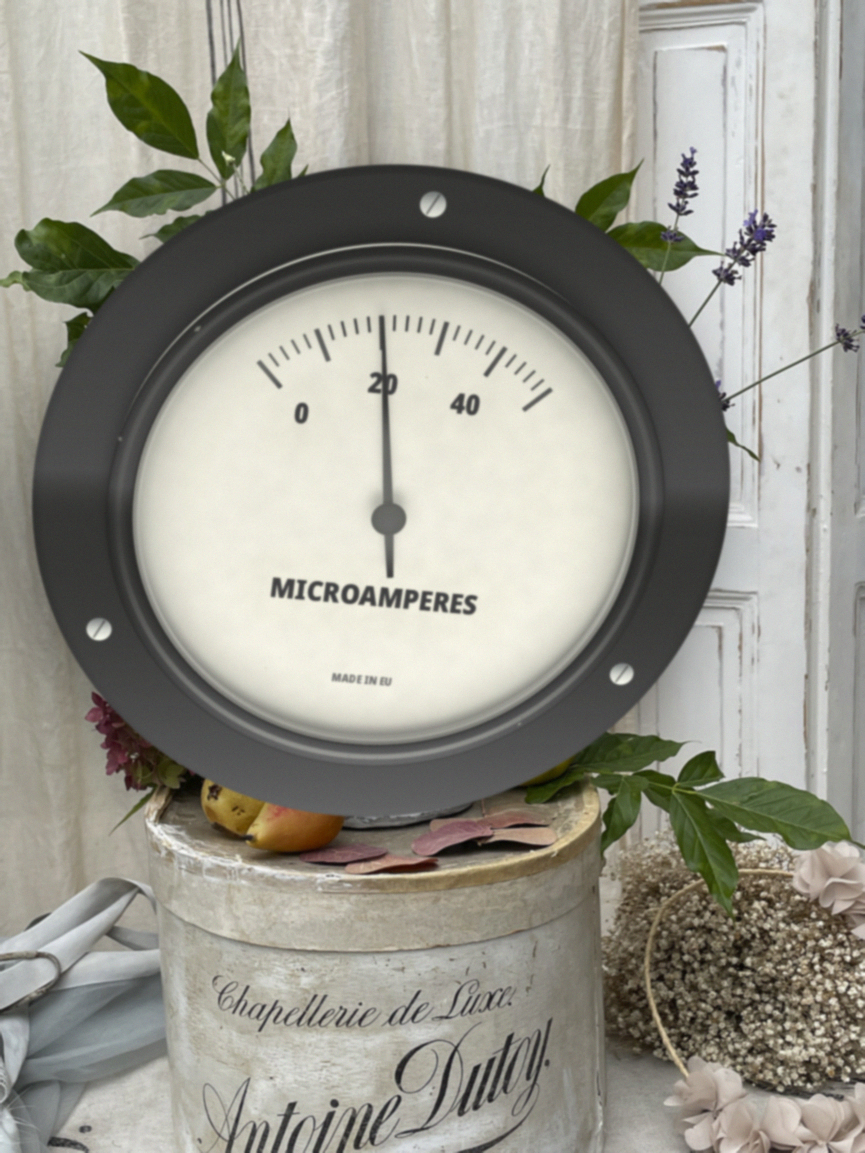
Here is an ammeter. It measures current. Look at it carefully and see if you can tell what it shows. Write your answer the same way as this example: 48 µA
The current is 20 µA
